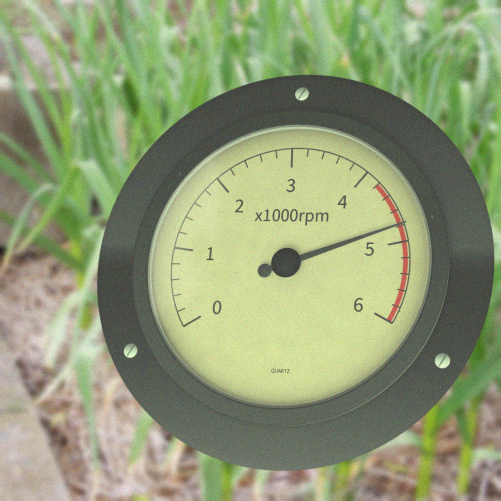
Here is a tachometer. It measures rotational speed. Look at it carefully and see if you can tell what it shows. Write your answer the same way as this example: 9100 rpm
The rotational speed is 4800 rpm
